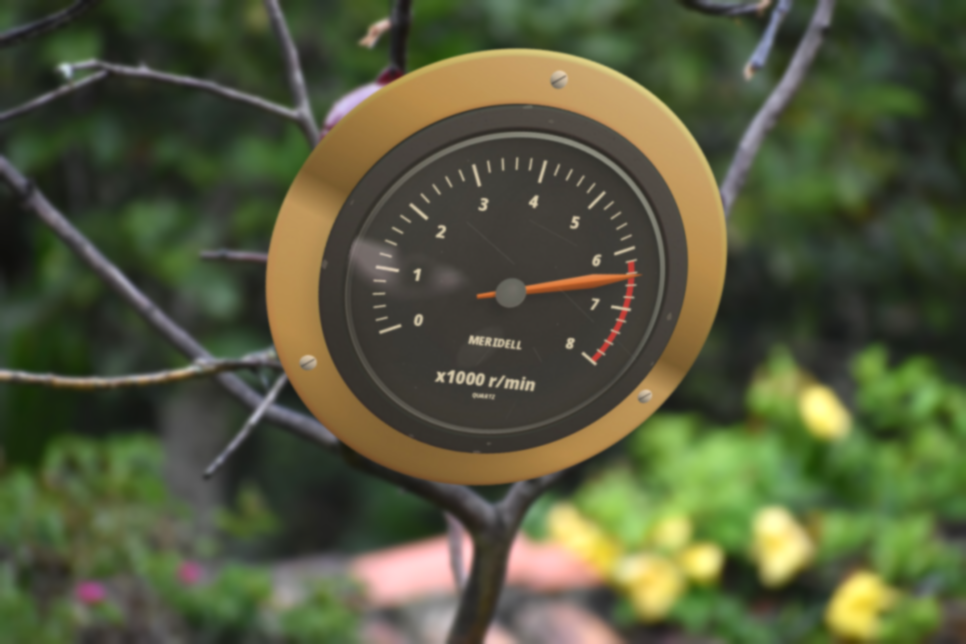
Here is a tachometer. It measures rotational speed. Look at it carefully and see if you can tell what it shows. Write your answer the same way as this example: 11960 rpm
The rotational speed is 6400 rpm
